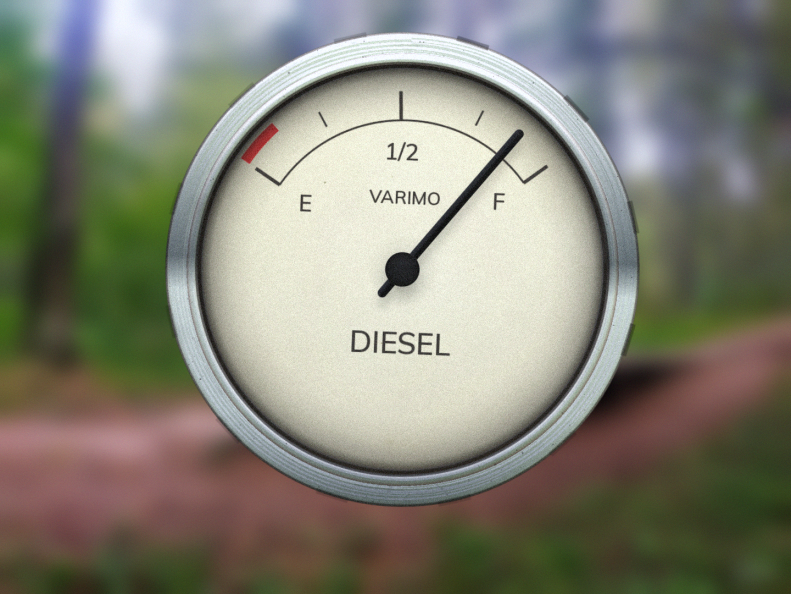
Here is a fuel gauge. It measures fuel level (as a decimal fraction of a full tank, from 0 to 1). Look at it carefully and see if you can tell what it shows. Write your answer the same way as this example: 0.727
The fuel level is 0.875
